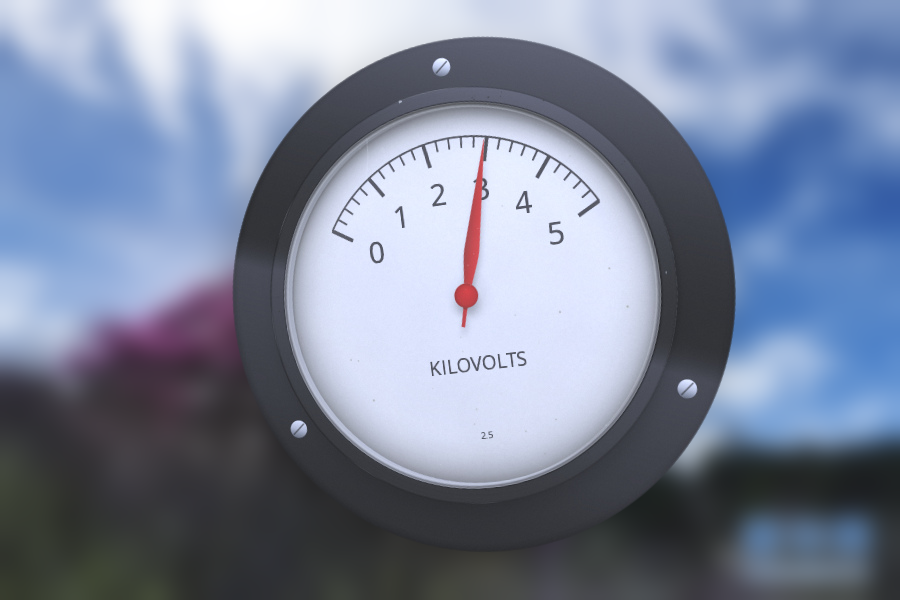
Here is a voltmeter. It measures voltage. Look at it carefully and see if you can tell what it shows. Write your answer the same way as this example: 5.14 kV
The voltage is 3 kV
